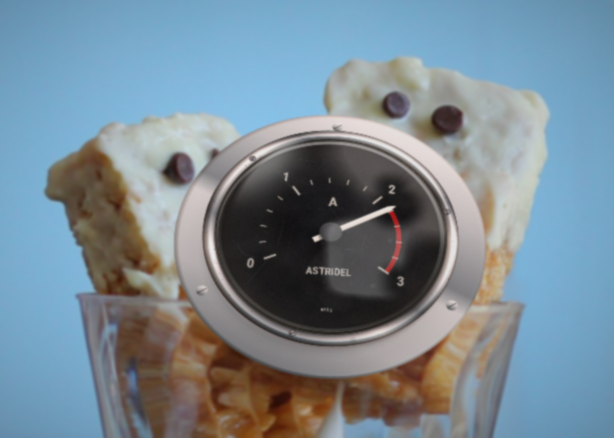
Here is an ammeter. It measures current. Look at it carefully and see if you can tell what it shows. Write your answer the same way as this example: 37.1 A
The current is 2.2 A
